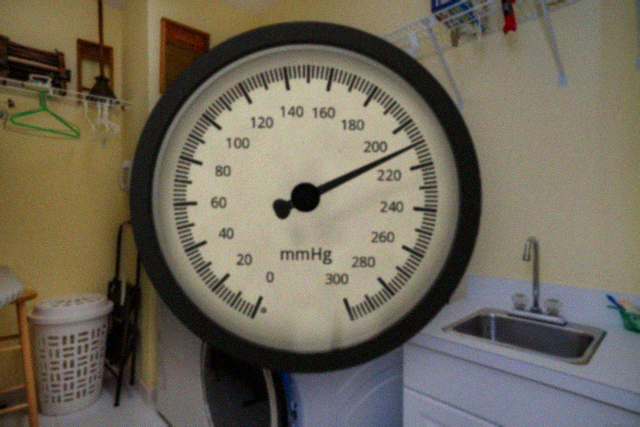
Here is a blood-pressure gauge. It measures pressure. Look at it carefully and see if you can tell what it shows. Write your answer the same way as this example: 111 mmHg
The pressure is 210 mmHg
